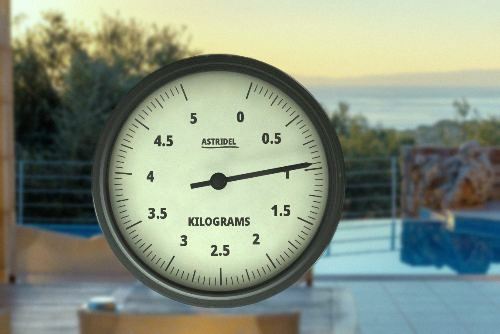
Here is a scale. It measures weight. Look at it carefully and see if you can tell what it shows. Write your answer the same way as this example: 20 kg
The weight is 0.95 kg
